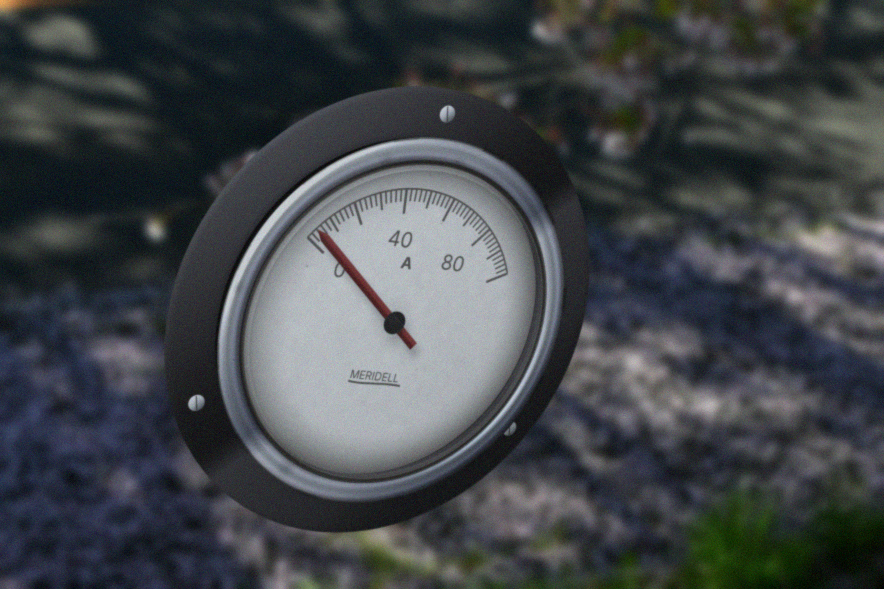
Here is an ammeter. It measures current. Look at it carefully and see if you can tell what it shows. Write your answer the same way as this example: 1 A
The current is 4 A
